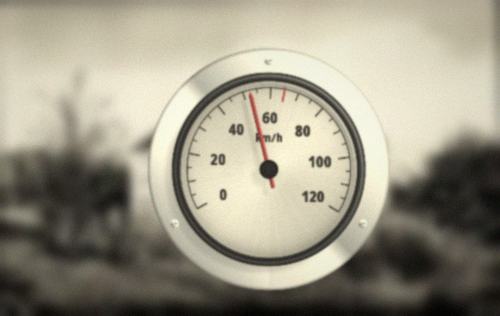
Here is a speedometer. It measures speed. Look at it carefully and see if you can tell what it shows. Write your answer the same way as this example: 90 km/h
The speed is 52.5 km/h
